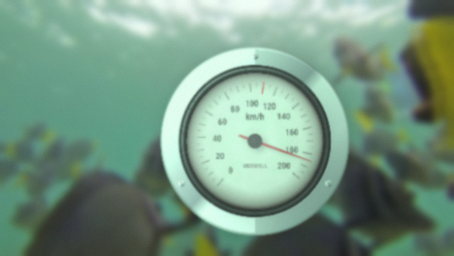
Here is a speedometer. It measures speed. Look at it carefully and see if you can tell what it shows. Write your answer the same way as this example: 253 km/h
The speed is 185 km/h
